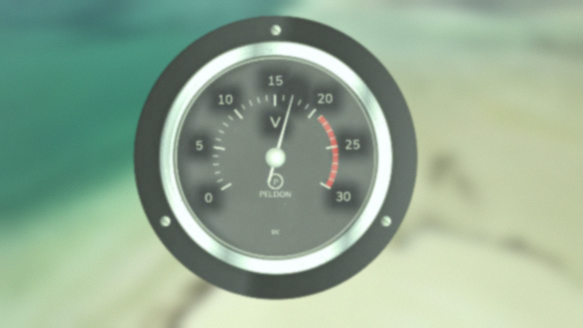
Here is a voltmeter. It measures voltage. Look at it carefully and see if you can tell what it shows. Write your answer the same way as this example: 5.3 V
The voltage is 17 V
